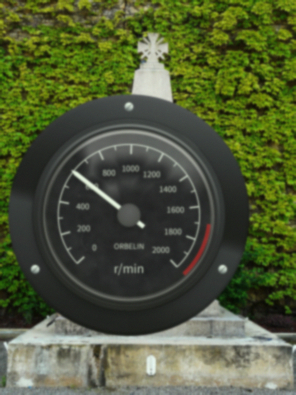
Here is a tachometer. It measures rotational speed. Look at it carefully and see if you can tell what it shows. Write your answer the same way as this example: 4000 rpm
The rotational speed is 600 rpm
